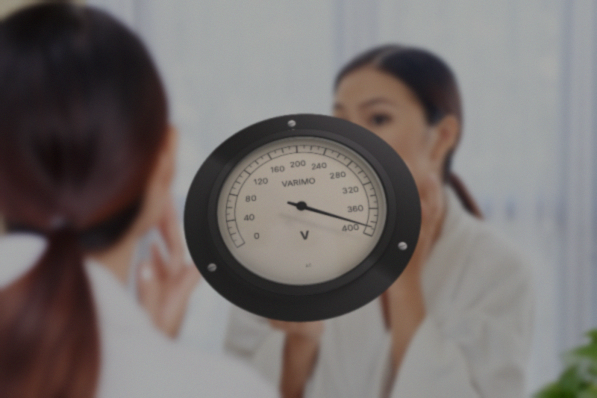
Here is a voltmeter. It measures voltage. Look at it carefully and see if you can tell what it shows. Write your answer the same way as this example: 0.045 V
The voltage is 390 V
